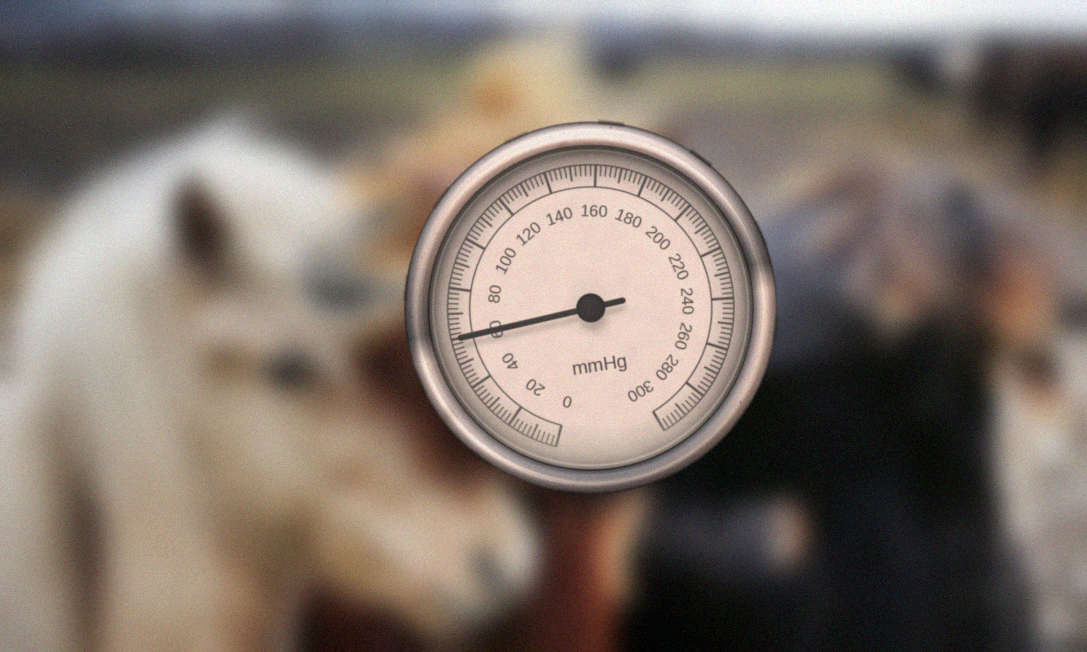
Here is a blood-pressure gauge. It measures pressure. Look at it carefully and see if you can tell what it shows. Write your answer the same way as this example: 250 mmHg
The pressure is 60 mmHg
